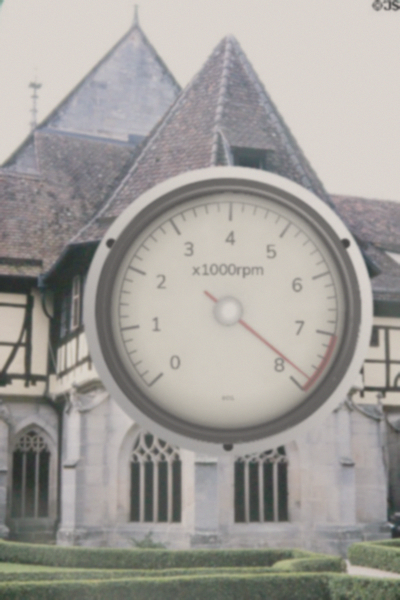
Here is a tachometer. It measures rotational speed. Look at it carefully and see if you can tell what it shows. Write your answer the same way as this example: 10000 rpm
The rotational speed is 7800 rpm
